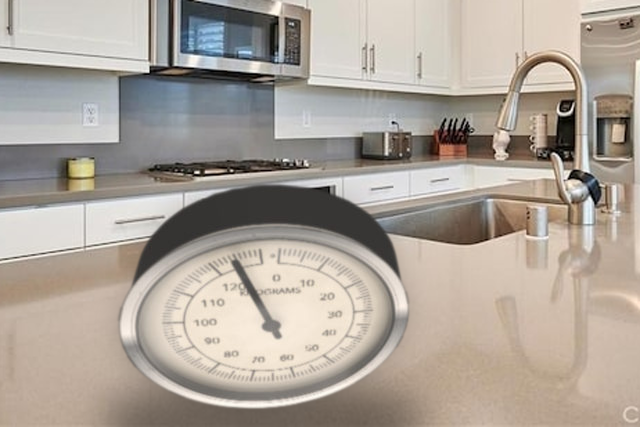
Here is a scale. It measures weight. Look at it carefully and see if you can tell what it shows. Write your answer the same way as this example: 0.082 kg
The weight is 125 kg
